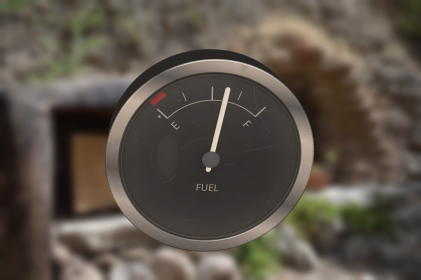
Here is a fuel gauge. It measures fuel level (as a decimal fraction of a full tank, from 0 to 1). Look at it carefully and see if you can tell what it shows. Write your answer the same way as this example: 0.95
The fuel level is 0.625
